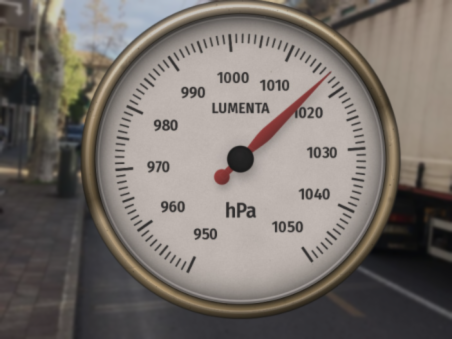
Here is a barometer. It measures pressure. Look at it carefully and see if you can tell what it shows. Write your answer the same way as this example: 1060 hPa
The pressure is 1017 hPa
